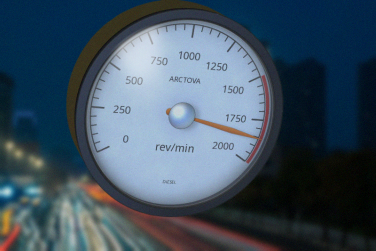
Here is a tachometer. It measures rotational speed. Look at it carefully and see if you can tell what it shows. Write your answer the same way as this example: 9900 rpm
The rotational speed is 1850 rpm
